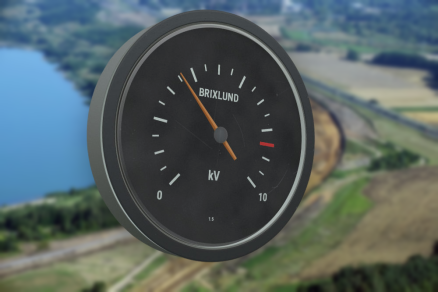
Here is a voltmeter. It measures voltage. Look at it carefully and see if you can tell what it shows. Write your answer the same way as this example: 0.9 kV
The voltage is 3.5 kV
